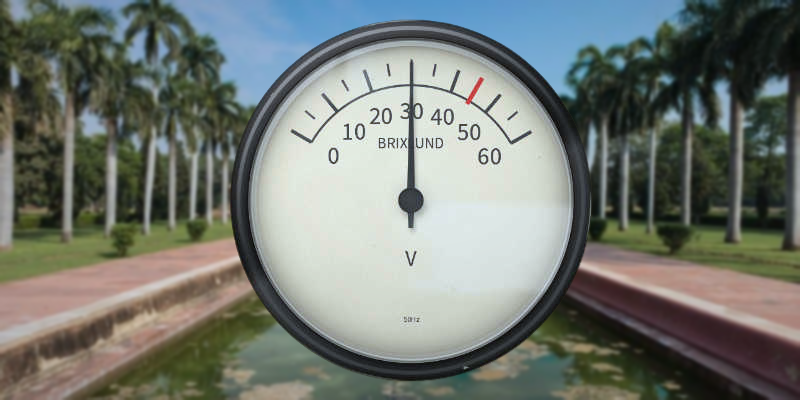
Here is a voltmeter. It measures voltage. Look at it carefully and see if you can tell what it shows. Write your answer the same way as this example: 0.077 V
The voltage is 30 V
